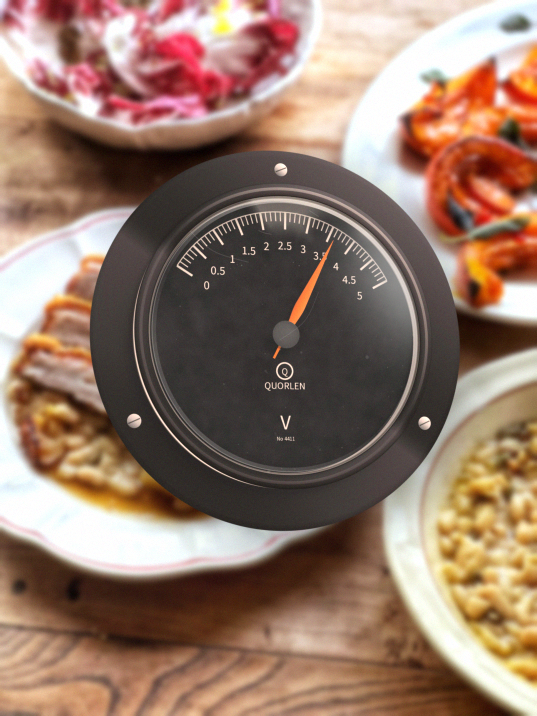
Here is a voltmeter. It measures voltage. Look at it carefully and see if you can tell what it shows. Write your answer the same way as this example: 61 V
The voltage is 3.6 V
